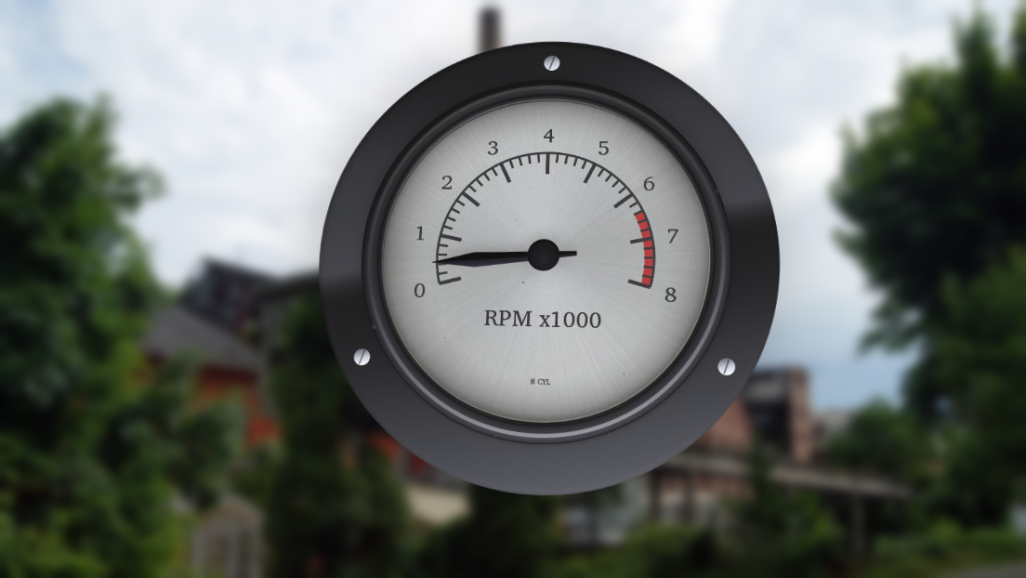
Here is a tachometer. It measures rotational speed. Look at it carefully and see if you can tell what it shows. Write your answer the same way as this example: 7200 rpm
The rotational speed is 400 rpm
